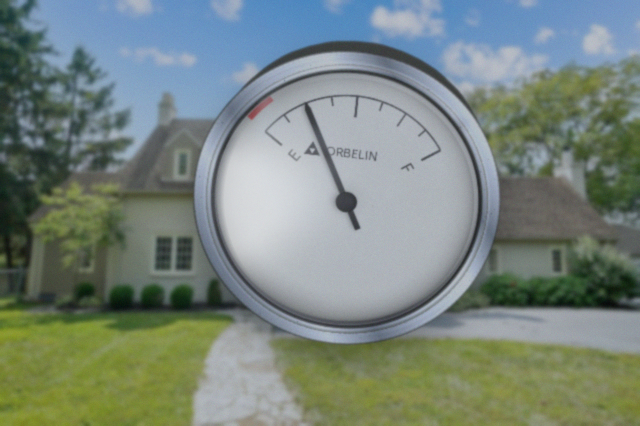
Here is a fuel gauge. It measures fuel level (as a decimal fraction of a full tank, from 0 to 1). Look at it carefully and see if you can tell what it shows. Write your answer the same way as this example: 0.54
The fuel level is 0.25
